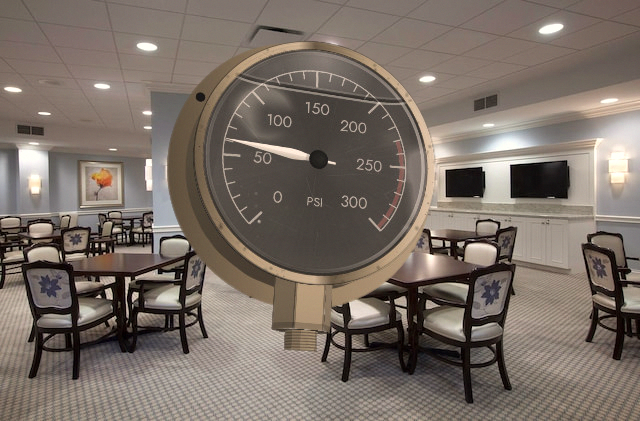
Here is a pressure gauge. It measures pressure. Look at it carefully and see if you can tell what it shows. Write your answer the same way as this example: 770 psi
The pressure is 60 psi
